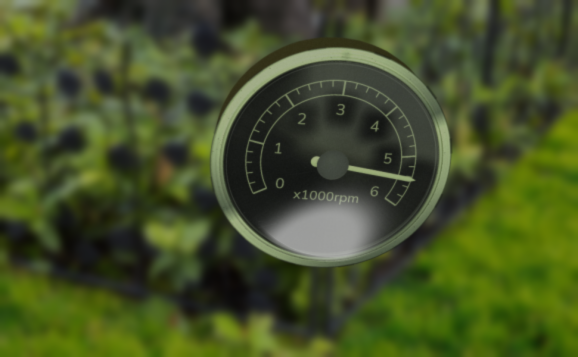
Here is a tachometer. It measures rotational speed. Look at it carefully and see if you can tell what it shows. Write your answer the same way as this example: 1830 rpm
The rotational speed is 5400 rpm
